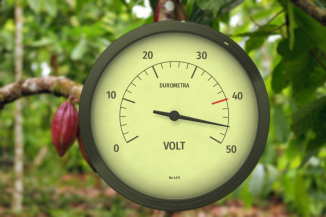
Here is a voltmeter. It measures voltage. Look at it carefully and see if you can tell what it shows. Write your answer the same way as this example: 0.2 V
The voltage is 46 V
